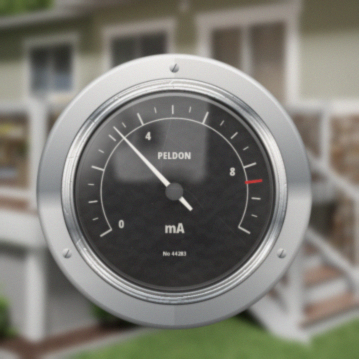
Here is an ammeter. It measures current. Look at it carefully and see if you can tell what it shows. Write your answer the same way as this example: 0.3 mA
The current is 3.25 mA
